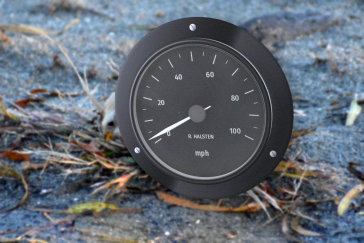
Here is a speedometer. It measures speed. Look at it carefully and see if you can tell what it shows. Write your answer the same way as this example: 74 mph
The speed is 2.5 mph
